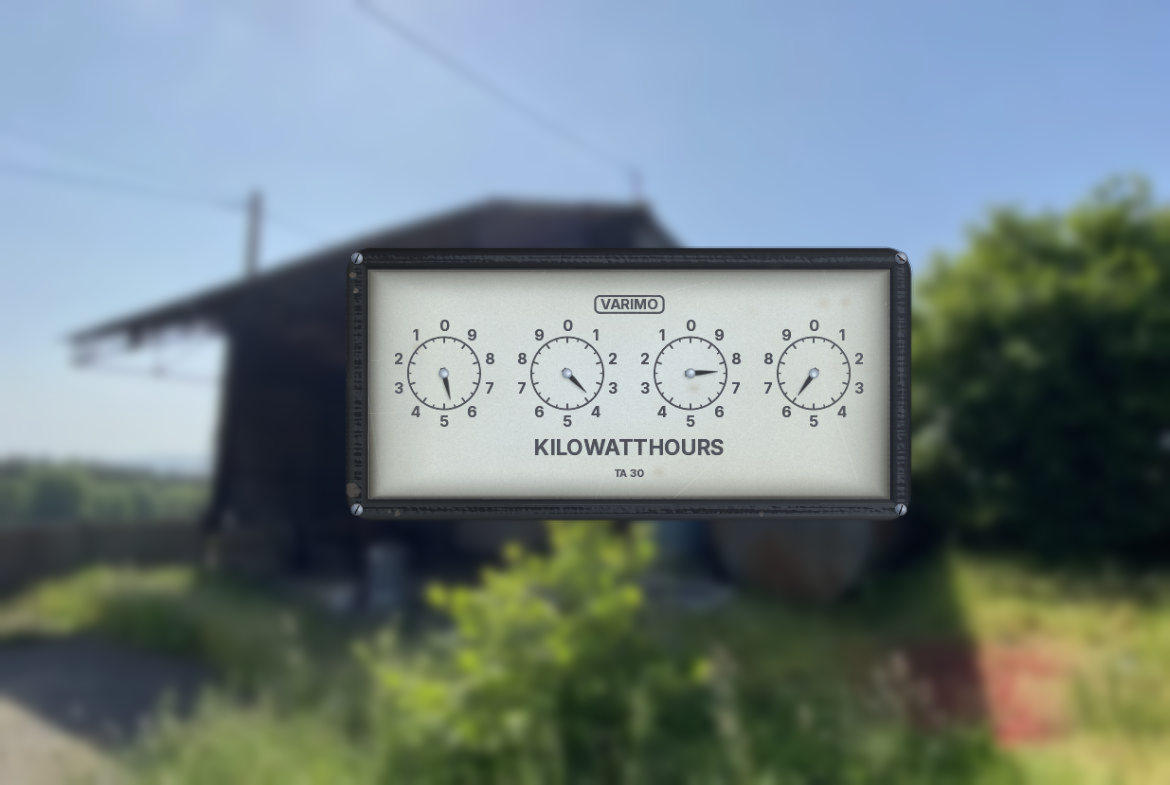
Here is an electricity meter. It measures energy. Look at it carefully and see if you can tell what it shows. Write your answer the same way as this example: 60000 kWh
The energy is 5376 kWh
